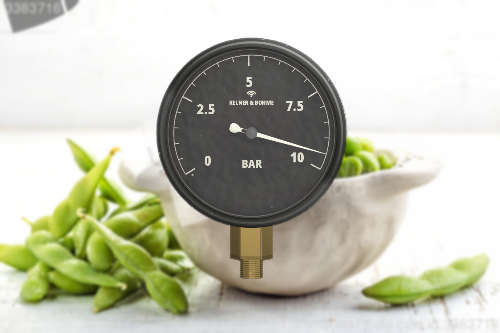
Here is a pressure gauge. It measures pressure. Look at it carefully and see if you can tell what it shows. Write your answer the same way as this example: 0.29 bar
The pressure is 9.5 bar
